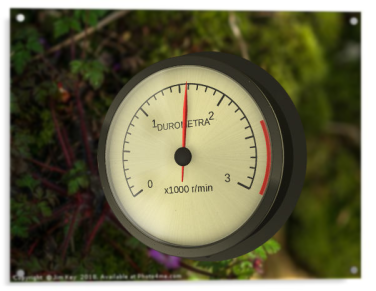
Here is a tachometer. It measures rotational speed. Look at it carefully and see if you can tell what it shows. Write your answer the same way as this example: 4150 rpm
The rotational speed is 1600 rpm
